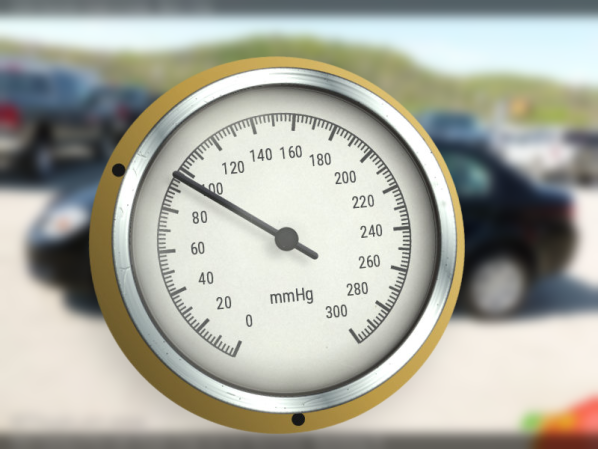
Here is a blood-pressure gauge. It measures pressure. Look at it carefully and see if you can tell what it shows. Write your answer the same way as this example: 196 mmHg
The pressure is 96 mmHg
